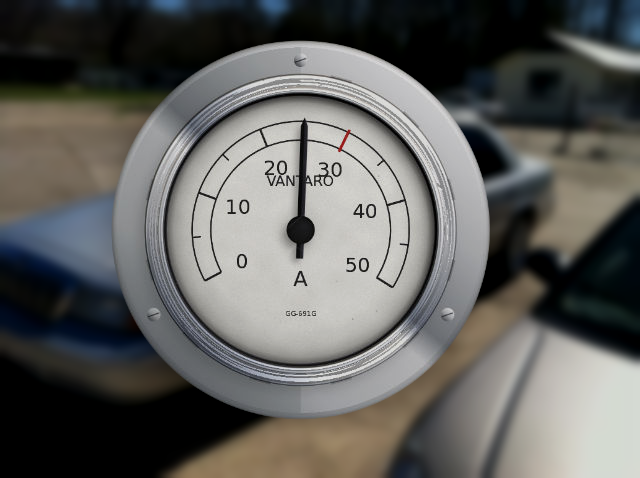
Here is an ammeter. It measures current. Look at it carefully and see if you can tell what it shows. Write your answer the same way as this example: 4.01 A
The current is 25 A
